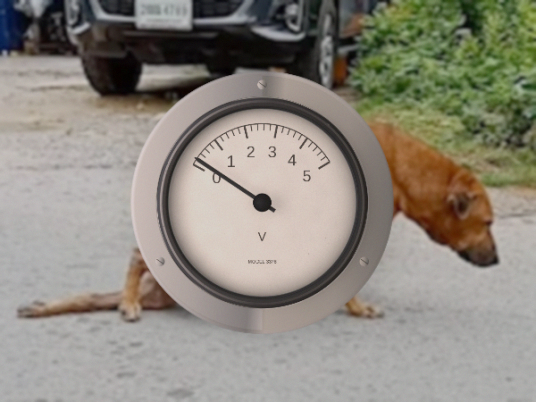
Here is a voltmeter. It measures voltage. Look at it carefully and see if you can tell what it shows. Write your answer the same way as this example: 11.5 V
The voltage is 0.2 V
